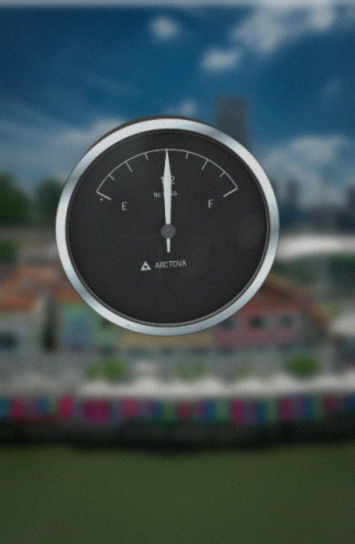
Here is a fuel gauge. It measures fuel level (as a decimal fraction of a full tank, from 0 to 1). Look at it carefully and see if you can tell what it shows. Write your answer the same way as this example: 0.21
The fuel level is 0.5
